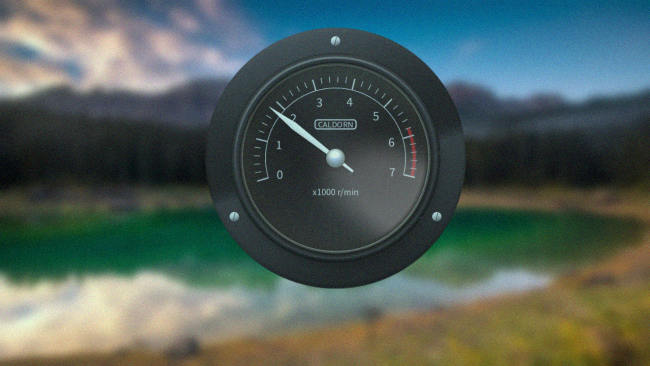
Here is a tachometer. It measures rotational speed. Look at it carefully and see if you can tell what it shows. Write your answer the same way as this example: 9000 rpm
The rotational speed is 1800 rpm
